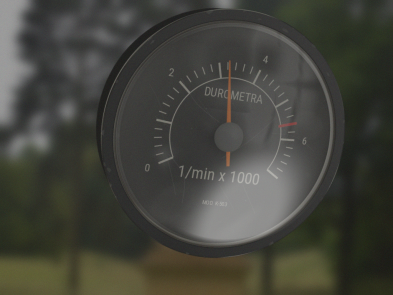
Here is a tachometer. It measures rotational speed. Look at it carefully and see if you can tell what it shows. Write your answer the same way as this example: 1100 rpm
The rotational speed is 3200 rpm
